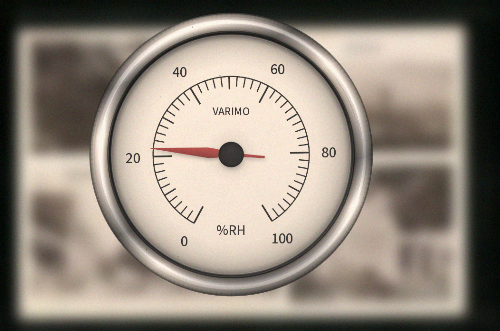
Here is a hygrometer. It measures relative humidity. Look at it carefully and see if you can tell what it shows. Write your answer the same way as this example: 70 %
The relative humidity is 22 %
